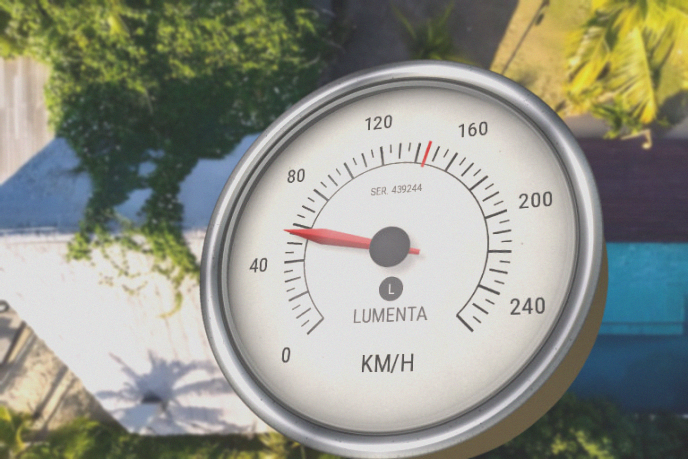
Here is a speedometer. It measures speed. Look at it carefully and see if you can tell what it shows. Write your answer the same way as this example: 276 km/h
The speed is 55 km/h
